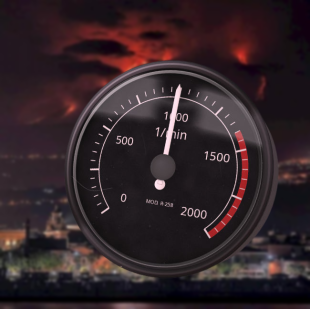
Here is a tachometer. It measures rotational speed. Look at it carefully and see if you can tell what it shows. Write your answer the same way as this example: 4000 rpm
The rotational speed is 1000 rpm
